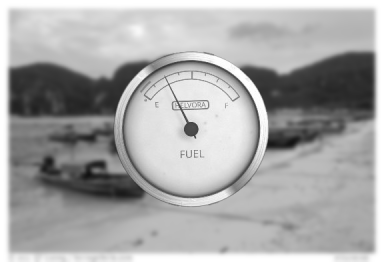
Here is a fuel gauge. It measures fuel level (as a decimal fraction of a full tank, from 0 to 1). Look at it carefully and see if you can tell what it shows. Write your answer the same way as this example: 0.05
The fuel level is 0.25
